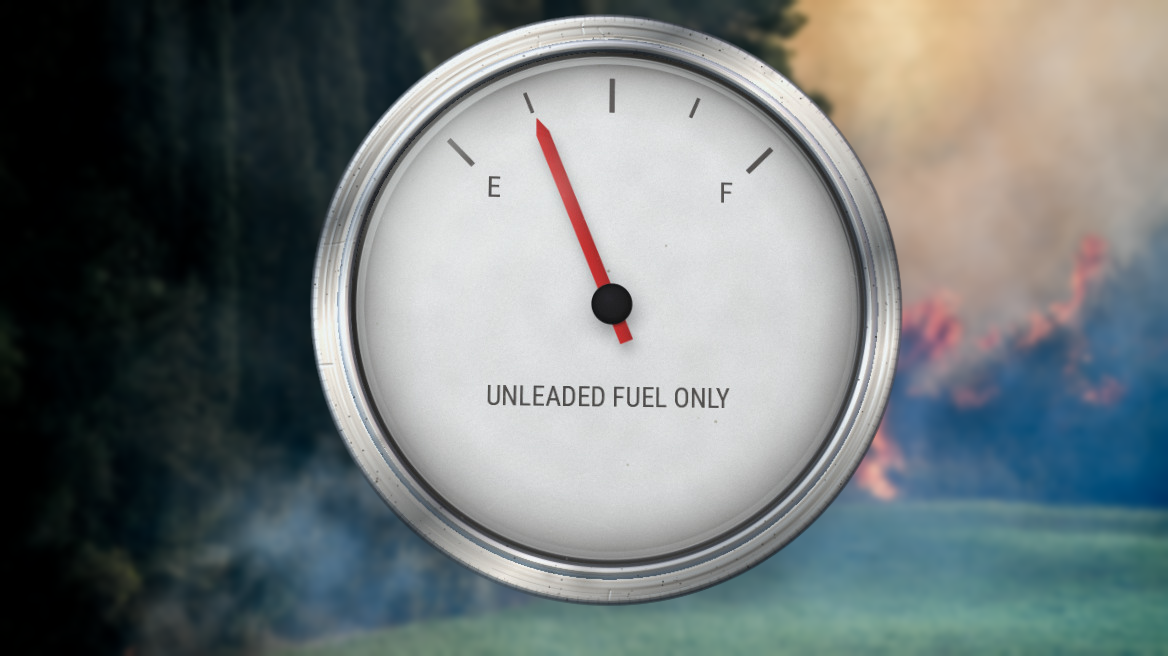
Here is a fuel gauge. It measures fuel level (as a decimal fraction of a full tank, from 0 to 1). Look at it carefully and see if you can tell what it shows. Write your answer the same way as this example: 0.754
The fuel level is 0.25
